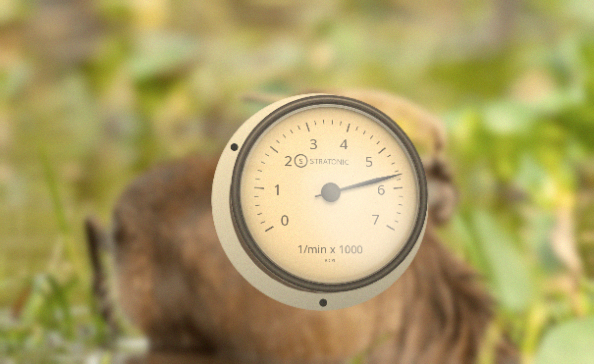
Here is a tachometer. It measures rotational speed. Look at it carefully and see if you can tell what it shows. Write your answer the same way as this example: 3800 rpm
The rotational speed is 5700 rpm
